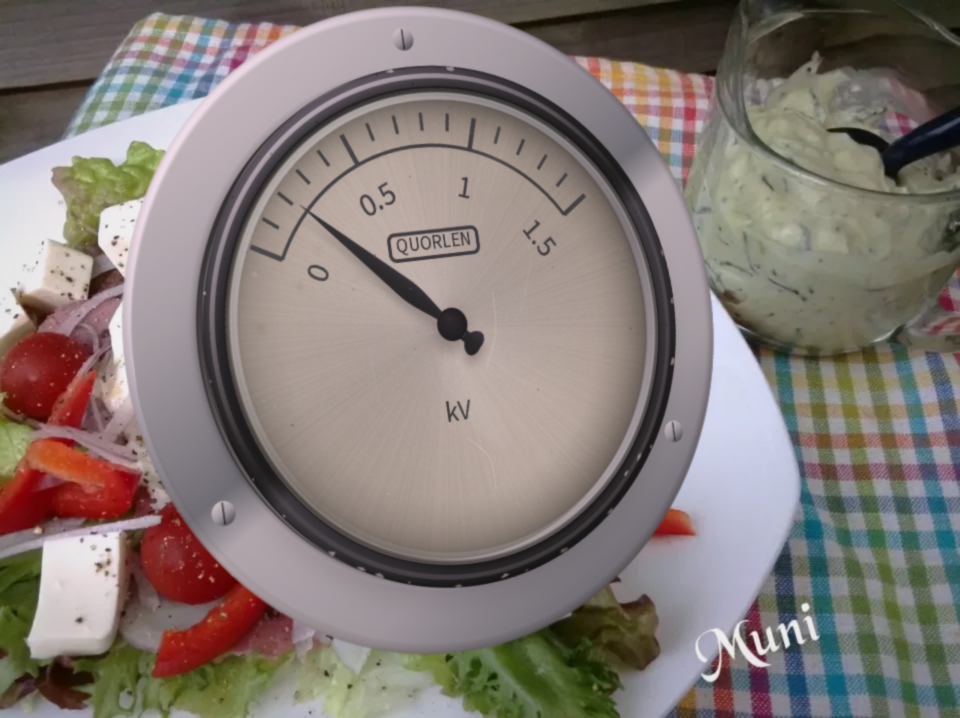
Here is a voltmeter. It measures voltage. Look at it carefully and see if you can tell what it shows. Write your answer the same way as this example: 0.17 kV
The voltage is 0.2 kV
